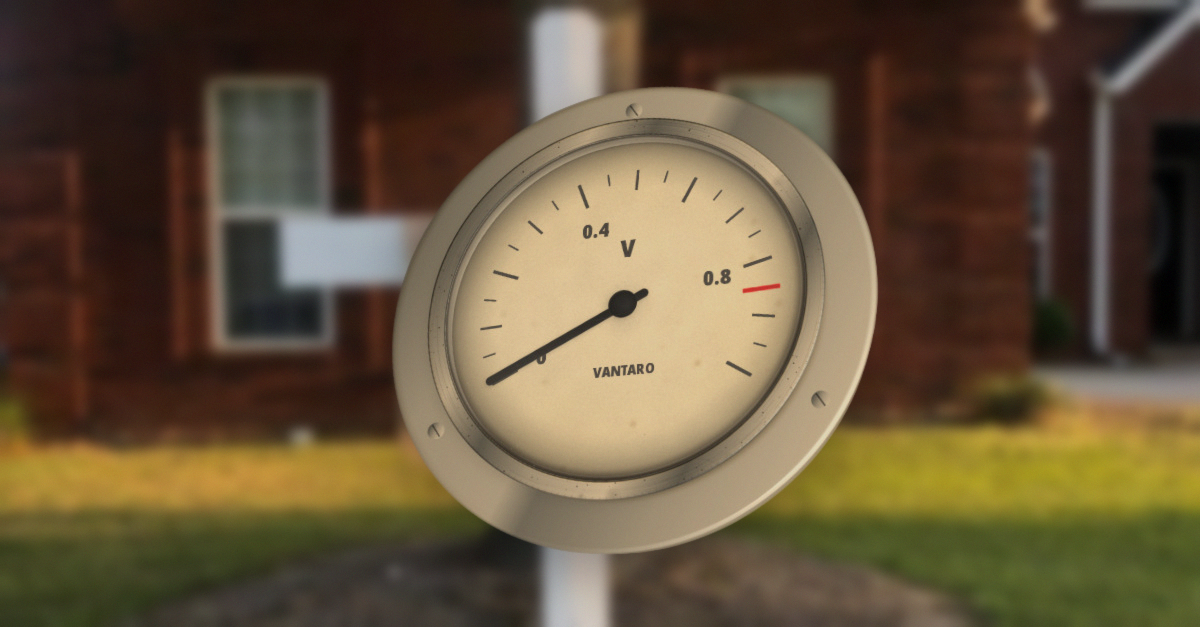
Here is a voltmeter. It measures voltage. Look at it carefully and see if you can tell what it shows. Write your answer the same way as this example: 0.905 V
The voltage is 0 V
